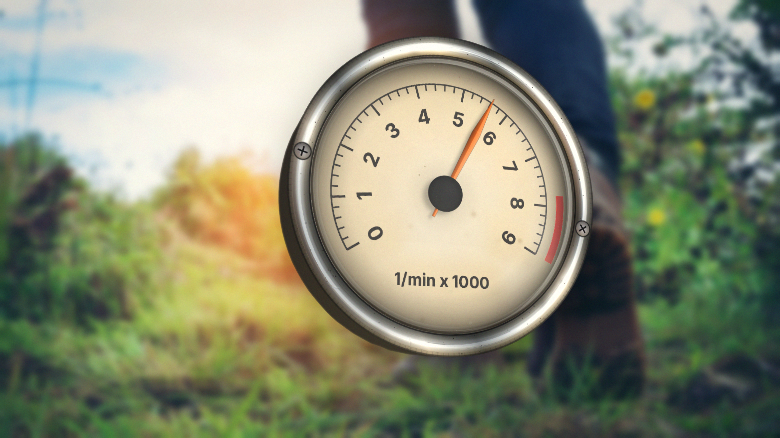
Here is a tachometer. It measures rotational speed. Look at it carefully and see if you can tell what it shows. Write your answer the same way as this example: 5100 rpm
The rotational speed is 5600 rpm
